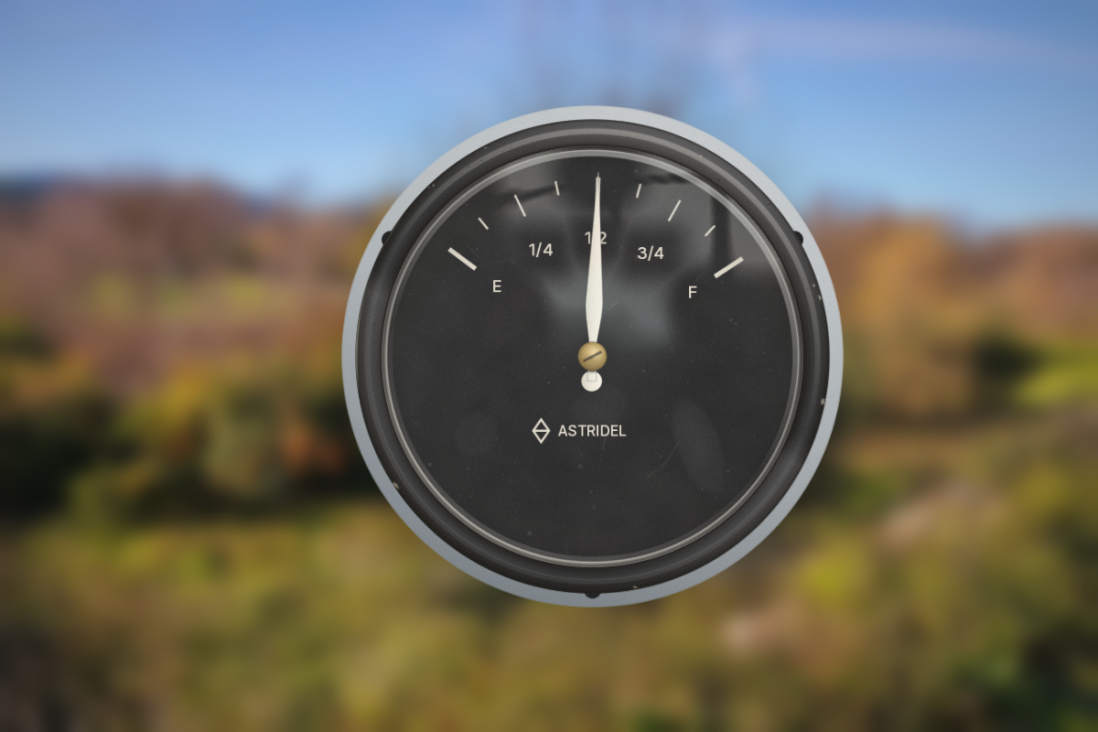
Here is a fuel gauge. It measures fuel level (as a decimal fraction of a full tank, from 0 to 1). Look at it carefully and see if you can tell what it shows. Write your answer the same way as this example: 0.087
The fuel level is 0.5
